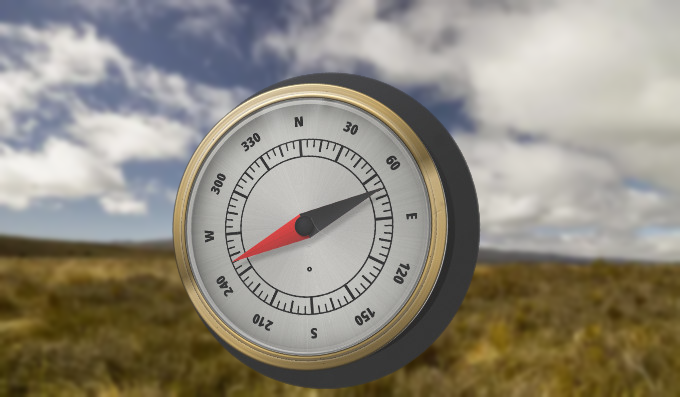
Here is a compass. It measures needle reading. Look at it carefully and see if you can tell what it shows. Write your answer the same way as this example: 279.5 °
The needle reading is 250 °
